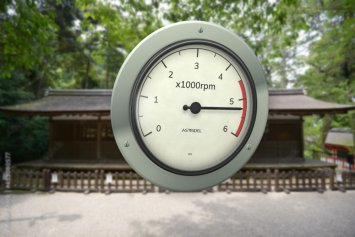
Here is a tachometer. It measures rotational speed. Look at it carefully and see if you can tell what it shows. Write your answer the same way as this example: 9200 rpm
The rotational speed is 5250 rpm
